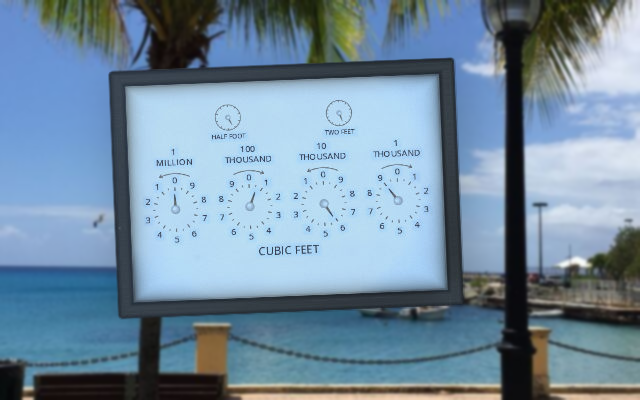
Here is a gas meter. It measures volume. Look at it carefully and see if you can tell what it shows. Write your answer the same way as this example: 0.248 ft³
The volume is 5900 ft³
